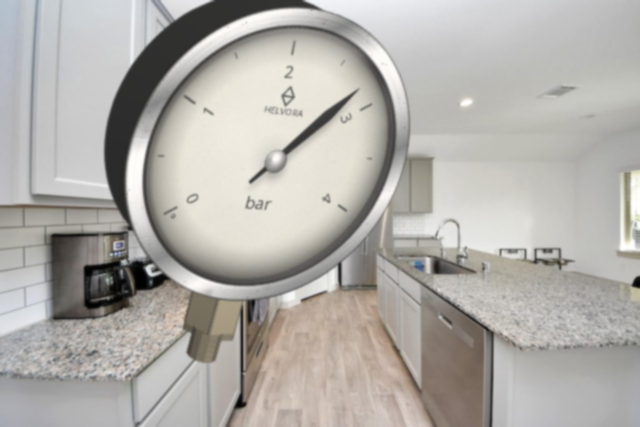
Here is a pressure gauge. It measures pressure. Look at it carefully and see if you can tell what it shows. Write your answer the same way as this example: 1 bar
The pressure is 2.75 bar
